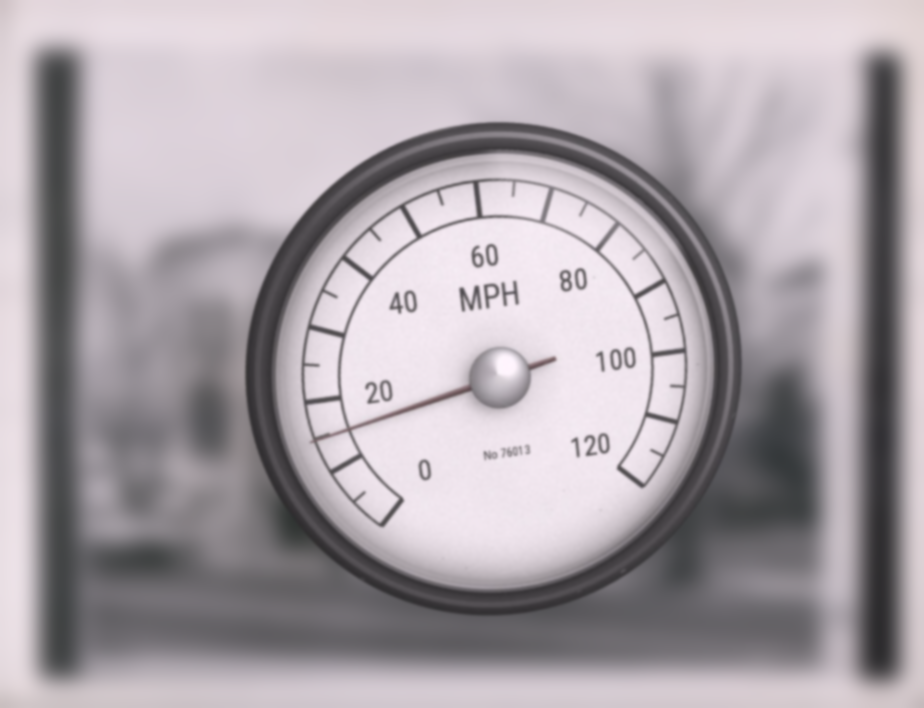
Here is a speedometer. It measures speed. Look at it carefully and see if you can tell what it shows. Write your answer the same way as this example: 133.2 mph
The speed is 15 mph
